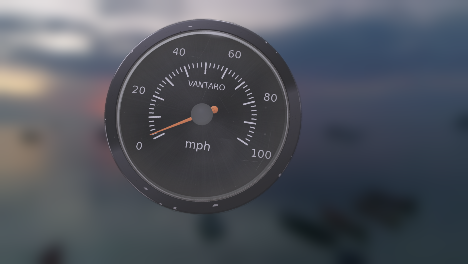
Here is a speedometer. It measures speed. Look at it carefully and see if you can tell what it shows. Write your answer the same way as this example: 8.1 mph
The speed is 2 mph
